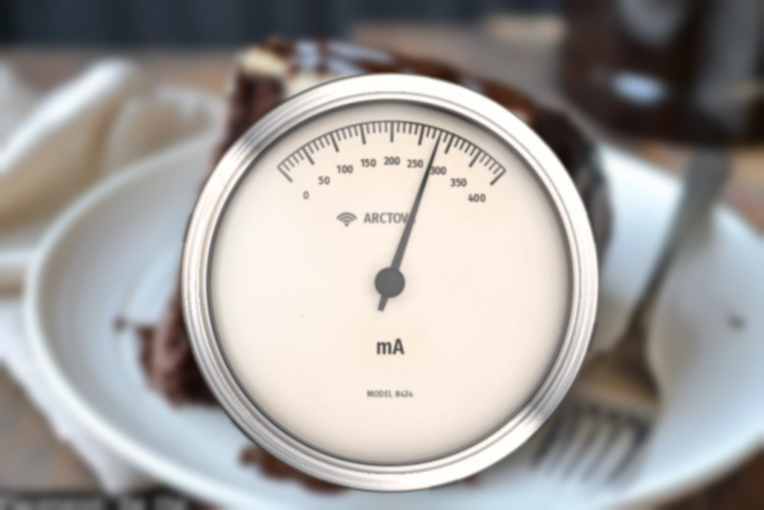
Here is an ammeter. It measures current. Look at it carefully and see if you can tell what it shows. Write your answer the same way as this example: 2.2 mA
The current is 280 mA
